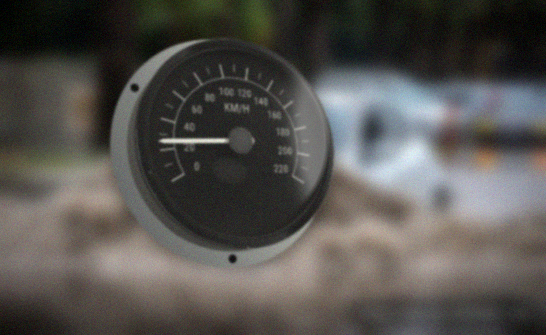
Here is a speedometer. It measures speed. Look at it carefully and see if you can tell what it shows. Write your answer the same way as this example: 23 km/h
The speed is 25 km/h
